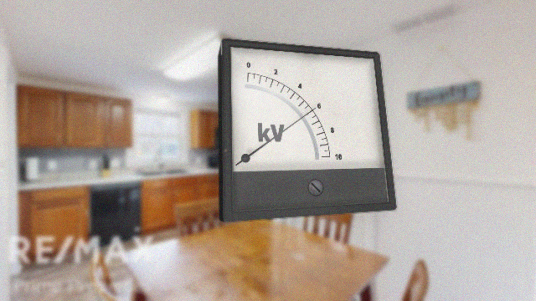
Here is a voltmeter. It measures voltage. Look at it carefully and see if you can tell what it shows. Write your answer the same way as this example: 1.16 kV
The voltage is 6 kV
